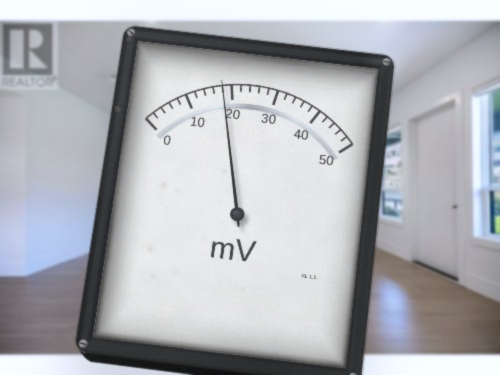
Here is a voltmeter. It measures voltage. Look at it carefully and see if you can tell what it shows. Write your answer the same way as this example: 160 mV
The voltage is 18 mV
